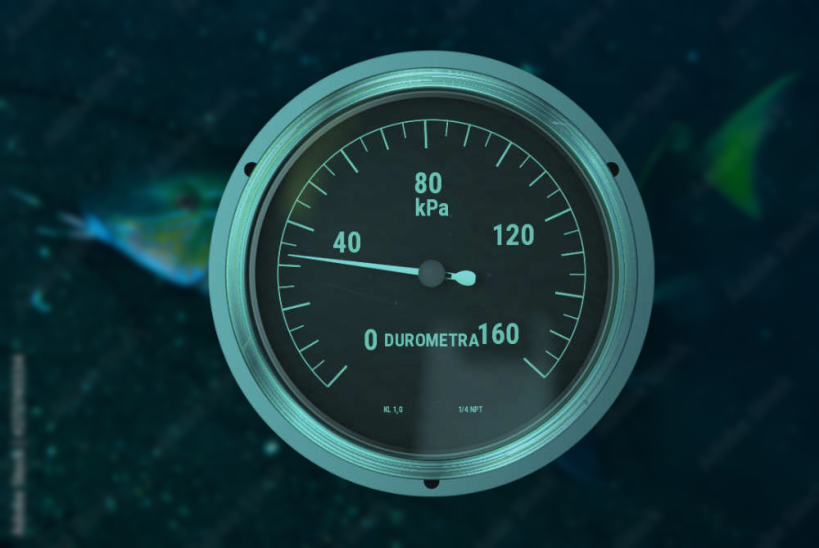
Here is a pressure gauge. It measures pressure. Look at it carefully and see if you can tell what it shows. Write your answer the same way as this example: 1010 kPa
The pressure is 32.5 kPa
